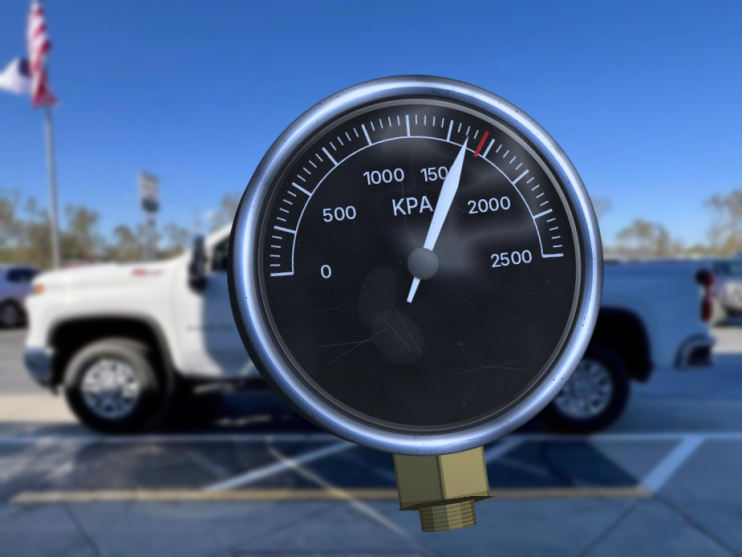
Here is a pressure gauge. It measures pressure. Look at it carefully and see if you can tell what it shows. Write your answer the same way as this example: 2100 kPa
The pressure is 1600 kPa
